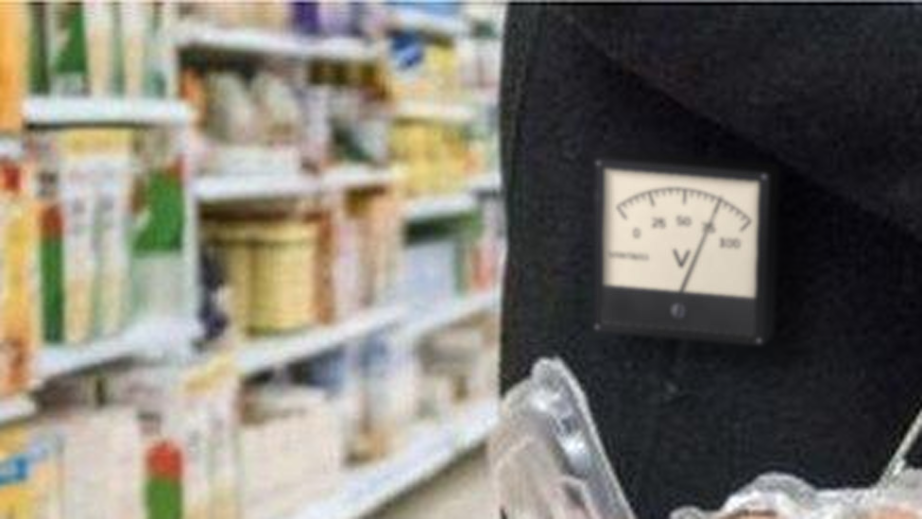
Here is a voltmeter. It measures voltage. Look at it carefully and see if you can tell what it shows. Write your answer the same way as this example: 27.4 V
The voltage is 75 V
